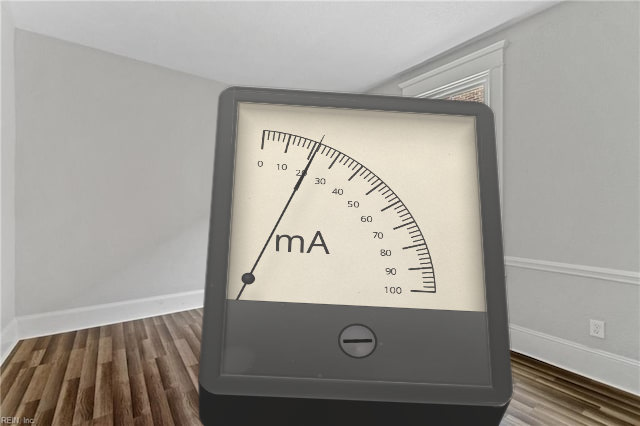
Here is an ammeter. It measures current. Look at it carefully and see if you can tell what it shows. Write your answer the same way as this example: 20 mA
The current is 22 mA
